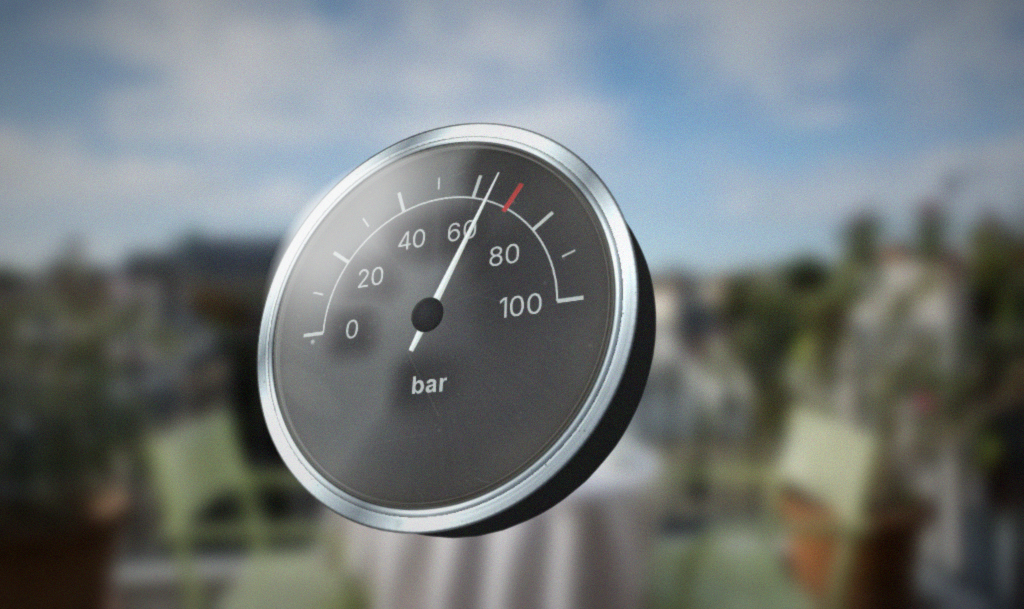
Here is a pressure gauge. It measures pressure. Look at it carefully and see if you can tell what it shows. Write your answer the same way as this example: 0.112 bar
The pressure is 65 bar
